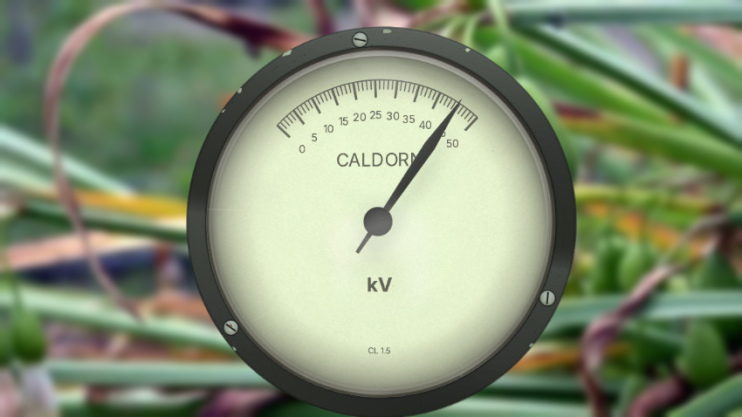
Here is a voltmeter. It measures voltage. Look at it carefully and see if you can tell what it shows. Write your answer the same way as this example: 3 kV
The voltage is 45 kV
